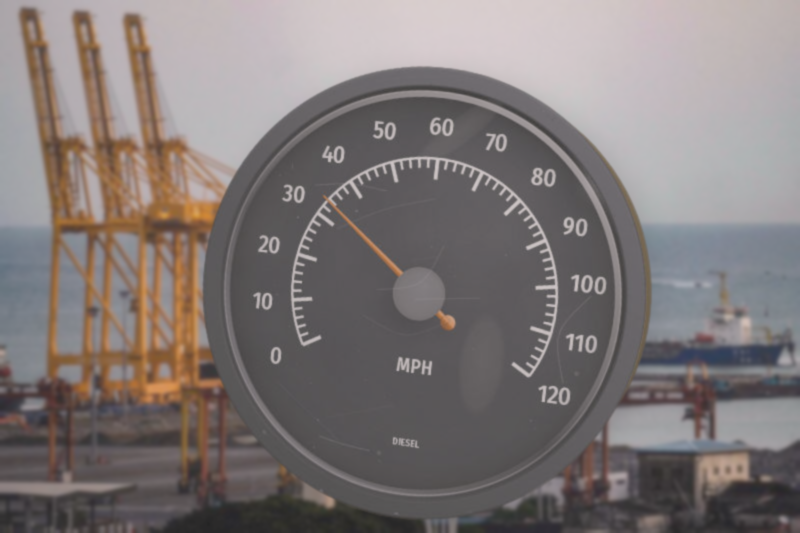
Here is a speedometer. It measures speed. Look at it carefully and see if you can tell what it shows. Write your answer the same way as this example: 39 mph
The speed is 34 mph
